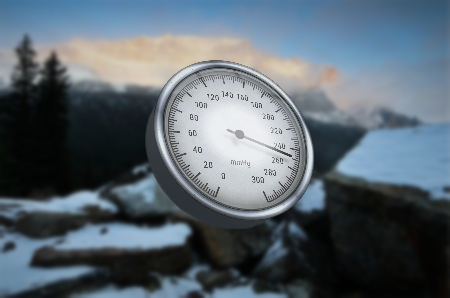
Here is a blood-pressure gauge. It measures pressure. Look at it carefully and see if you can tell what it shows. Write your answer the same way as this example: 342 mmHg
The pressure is 250 mmHg
